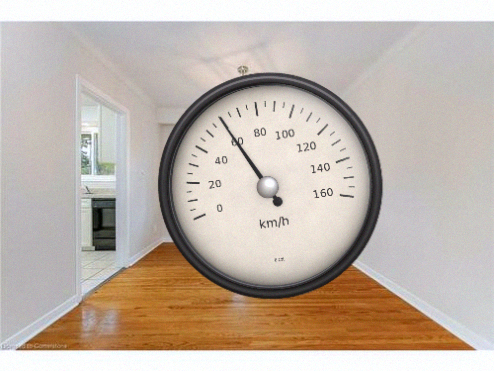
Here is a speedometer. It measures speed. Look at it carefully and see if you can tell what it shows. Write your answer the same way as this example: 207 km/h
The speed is 60 km/h
